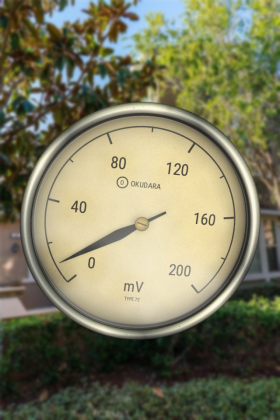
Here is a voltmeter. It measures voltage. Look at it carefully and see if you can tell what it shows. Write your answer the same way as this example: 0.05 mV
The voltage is 10 mV
